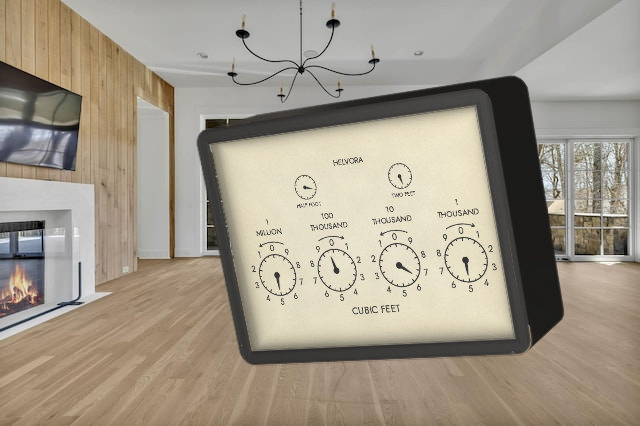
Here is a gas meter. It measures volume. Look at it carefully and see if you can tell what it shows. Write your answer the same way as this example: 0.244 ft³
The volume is 496500 ft³
